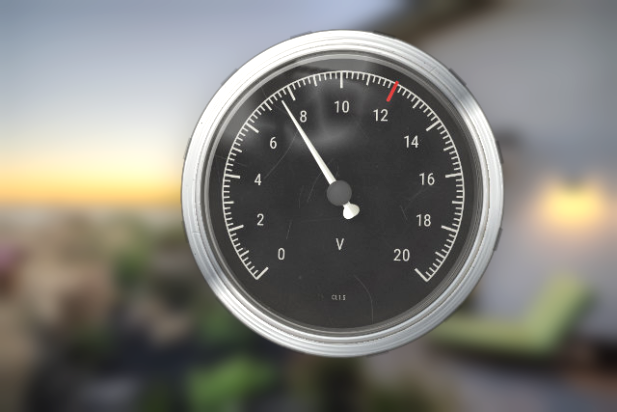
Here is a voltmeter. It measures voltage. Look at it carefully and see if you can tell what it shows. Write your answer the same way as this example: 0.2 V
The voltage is 7.6 V
